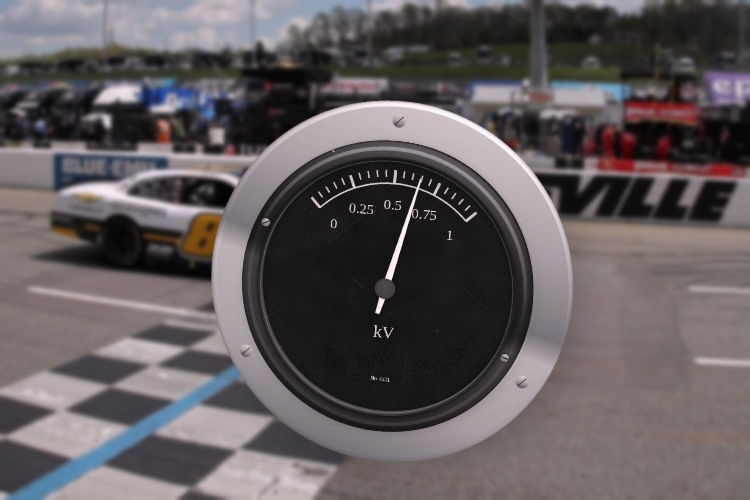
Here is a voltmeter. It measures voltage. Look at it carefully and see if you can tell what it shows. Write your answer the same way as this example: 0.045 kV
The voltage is 0.65 kV
